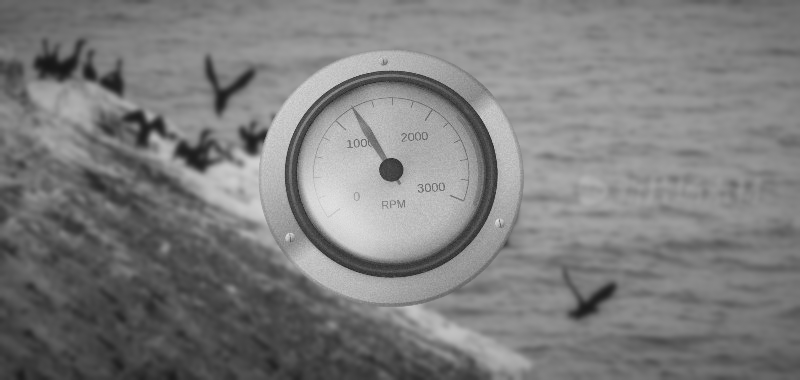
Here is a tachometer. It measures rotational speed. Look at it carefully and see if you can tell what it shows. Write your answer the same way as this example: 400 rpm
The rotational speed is 1200 rpm
